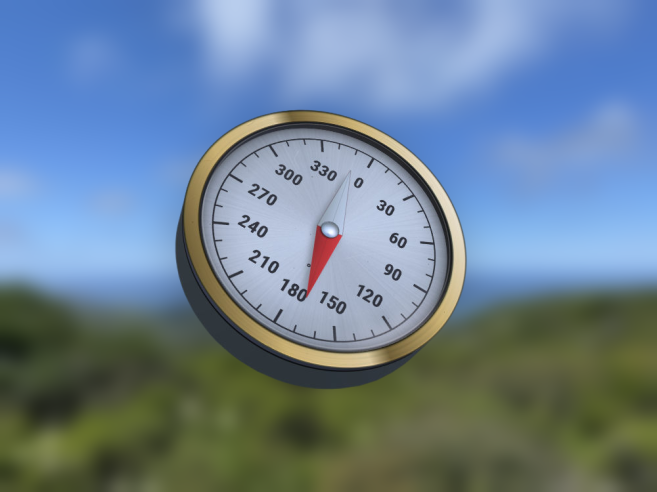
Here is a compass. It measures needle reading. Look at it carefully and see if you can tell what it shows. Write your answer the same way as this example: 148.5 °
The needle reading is 170 °
